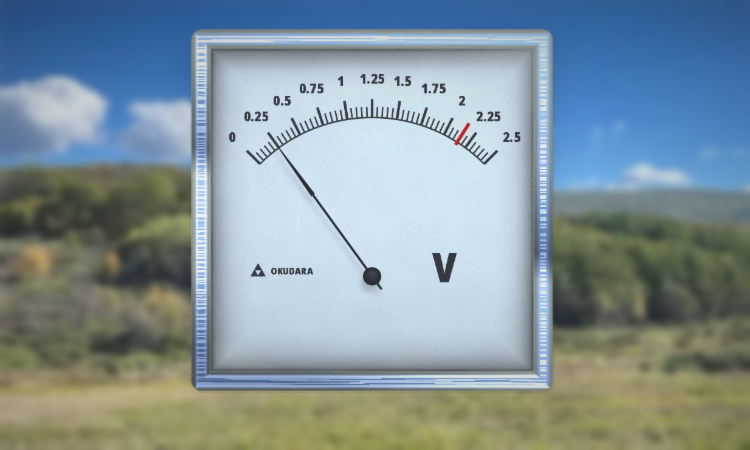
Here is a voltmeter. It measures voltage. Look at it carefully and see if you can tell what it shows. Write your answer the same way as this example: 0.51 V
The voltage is 0.25 V
